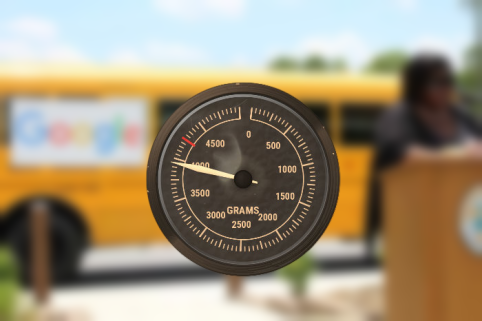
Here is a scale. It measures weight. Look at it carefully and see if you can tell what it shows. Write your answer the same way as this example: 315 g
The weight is 3950 g
